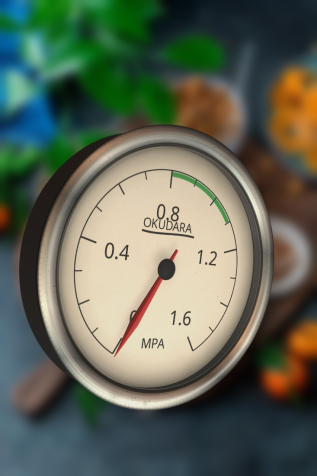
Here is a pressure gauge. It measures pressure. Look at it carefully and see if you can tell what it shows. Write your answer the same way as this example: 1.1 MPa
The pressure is 0 MPa
